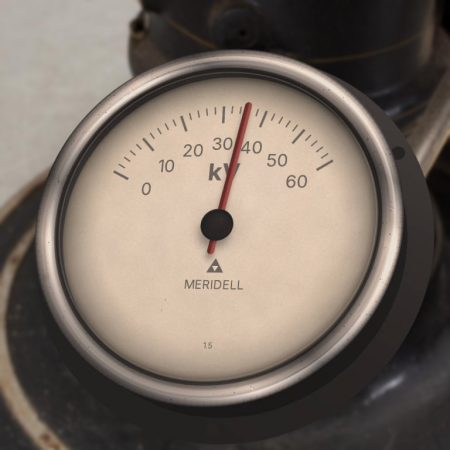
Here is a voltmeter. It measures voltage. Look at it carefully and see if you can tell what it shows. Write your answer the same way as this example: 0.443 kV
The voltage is 36 kV
